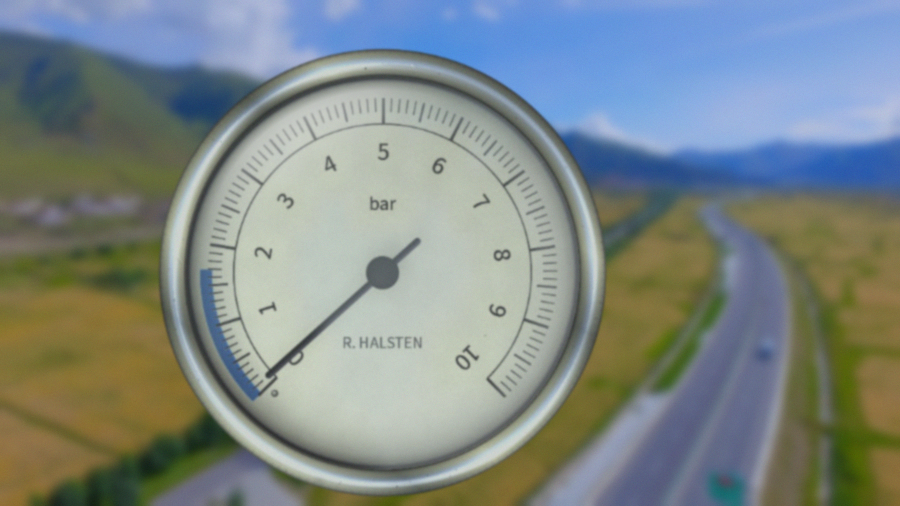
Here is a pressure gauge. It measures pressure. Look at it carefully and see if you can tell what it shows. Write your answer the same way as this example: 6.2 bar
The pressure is 0.1 bar
